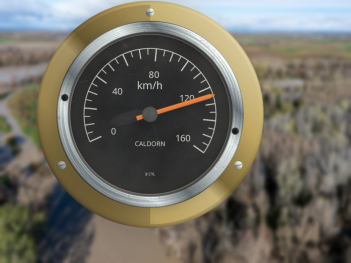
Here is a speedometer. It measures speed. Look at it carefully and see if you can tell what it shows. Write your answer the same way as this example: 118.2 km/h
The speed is 125 km/h
